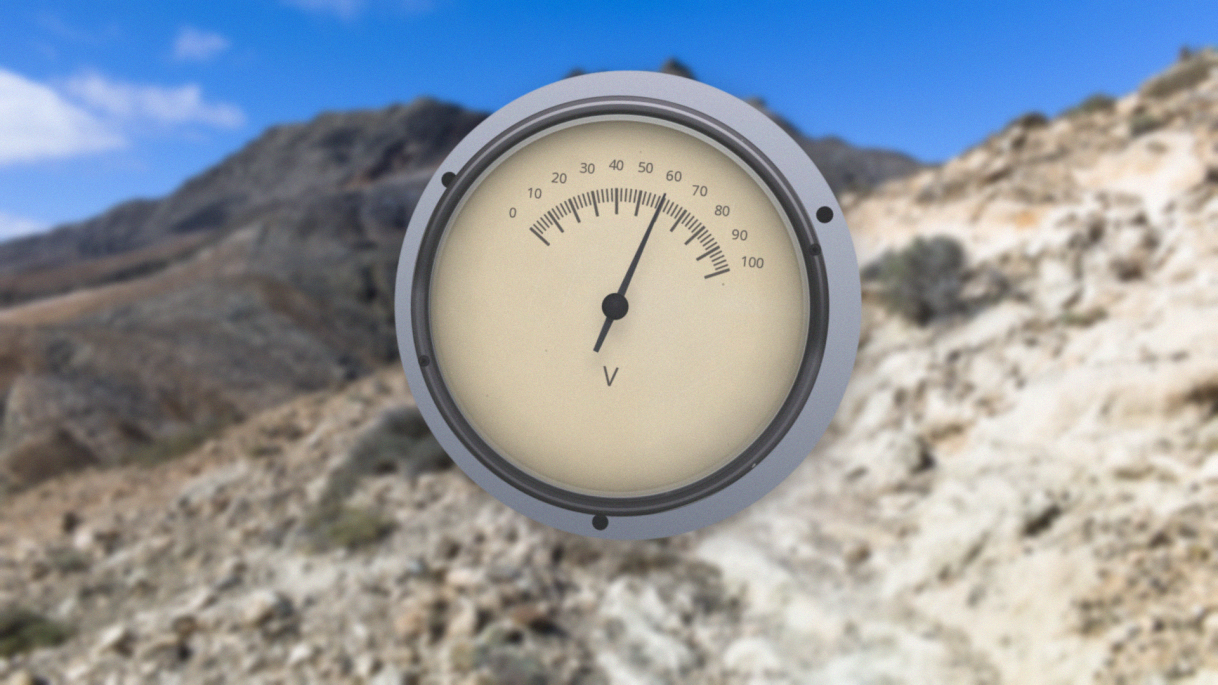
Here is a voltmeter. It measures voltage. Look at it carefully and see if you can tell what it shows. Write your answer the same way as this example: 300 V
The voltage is 60 V
